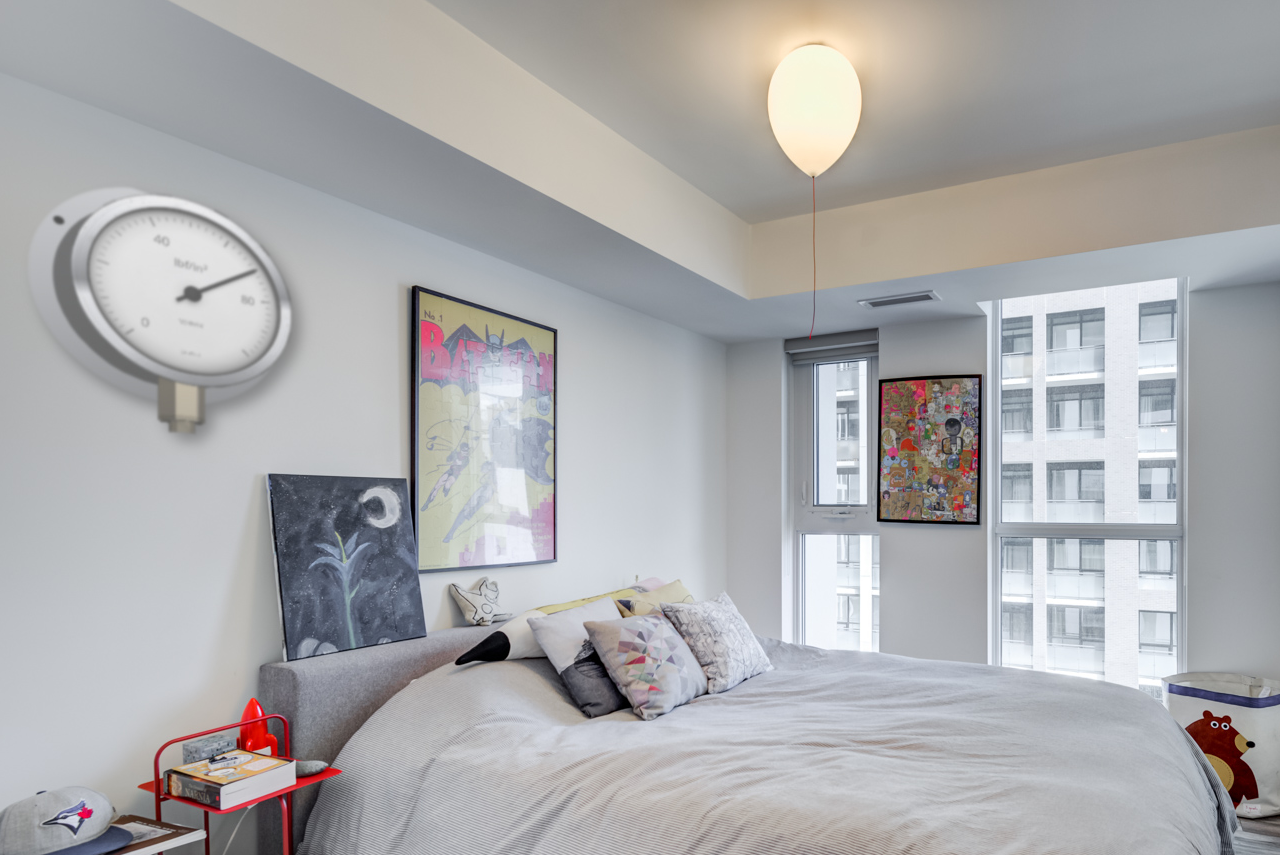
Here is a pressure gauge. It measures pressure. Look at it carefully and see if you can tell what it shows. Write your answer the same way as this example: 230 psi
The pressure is 70 psi
